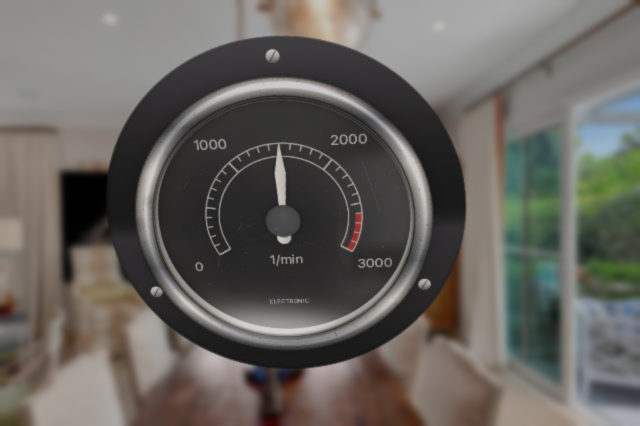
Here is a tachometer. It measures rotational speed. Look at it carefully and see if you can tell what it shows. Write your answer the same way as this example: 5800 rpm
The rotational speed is 1500 rpm
